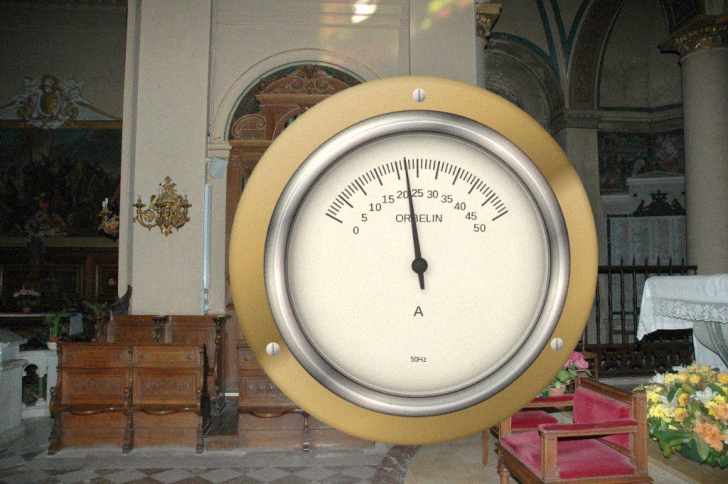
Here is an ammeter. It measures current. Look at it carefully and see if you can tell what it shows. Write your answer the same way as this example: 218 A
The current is 22 A
